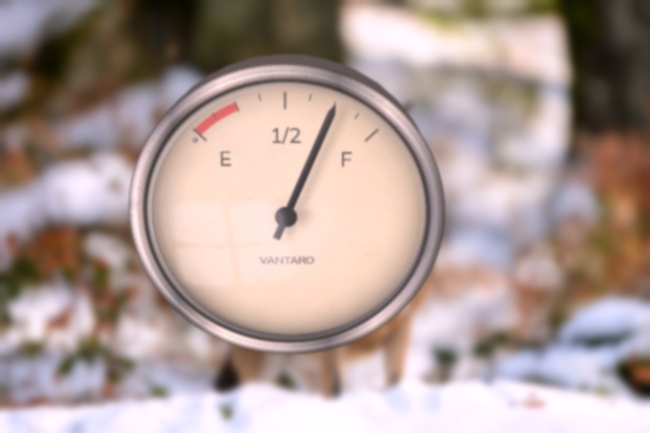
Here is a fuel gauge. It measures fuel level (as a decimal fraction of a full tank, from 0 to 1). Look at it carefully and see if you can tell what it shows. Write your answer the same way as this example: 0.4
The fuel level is 0.75
